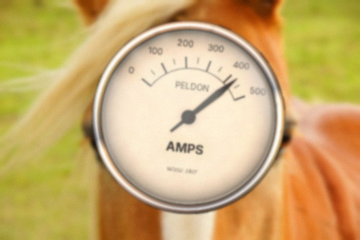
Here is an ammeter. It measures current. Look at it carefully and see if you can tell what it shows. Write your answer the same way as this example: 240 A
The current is 425 A
